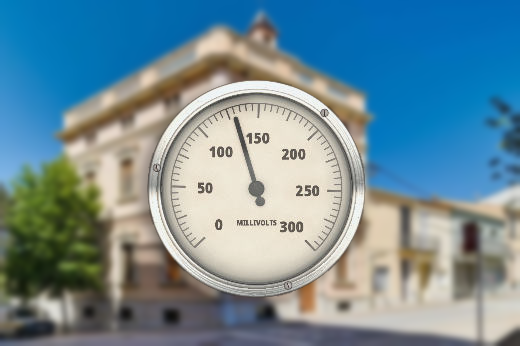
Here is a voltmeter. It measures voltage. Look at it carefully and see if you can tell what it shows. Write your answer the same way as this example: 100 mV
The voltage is 130 mV
